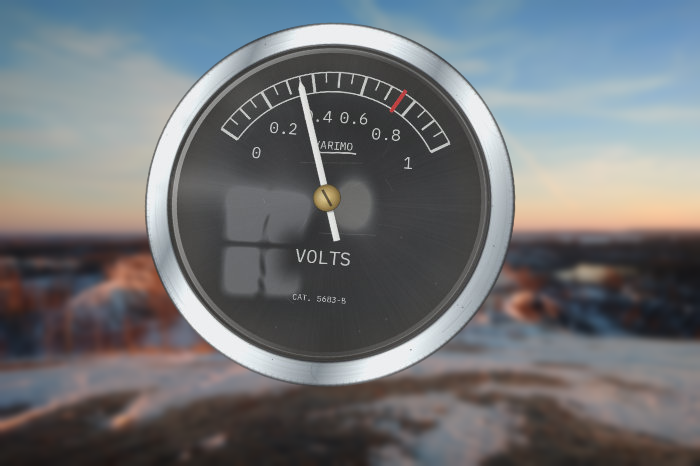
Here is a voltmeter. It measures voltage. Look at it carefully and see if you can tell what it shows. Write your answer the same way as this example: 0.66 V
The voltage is 0.35 V
